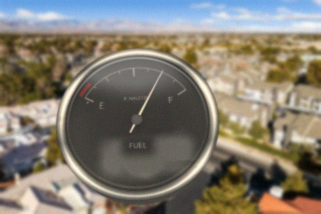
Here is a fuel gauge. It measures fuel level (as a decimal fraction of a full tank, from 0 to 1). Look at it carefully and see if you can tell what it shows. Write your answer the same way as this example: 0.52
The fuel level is 0.75
